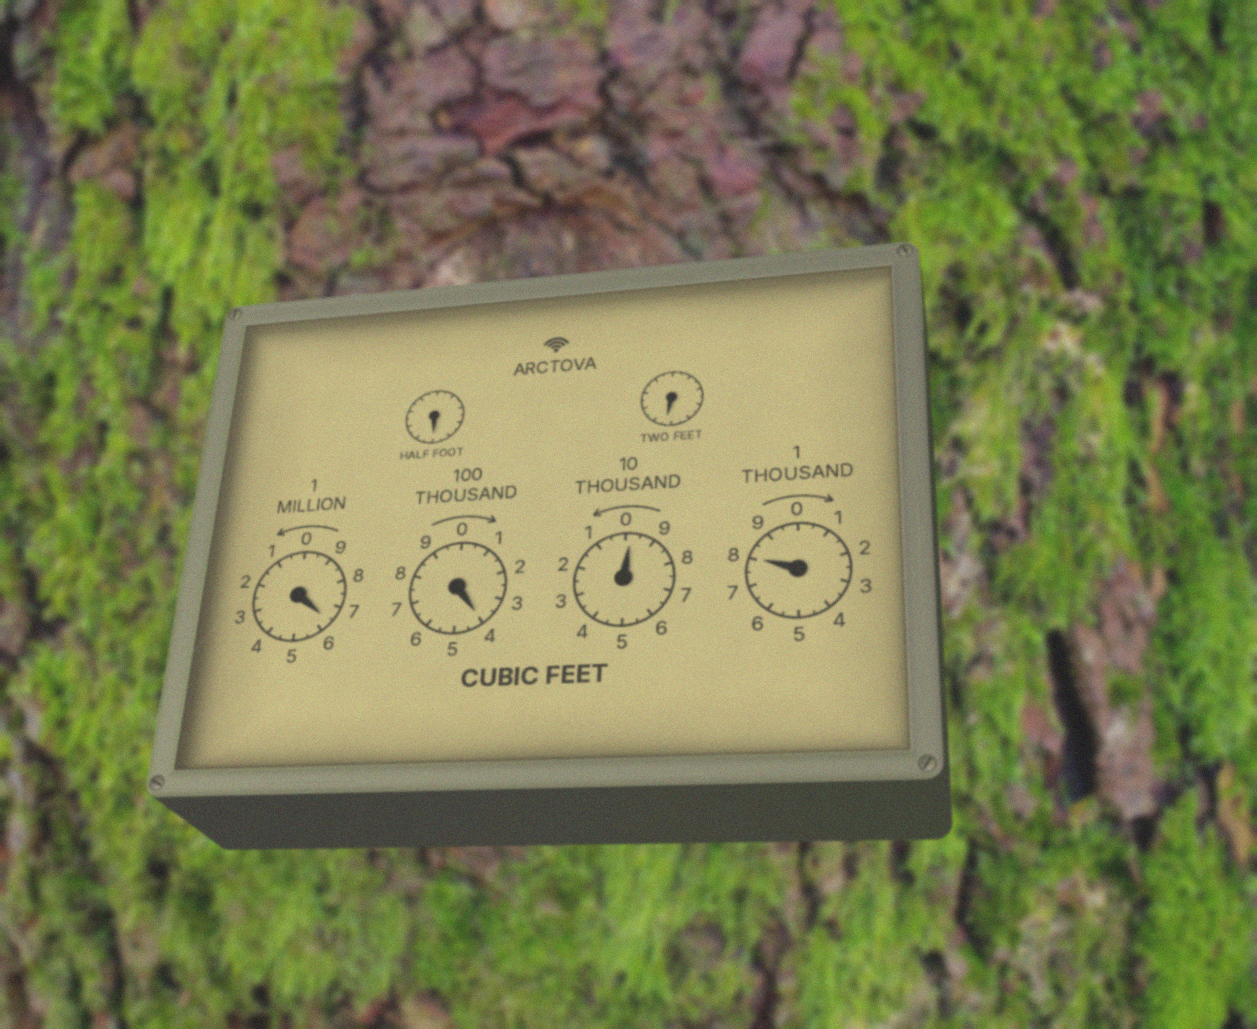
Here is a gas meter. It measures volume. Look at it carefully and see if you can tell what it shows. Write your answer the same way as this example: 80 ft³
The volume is 639800 ft³
